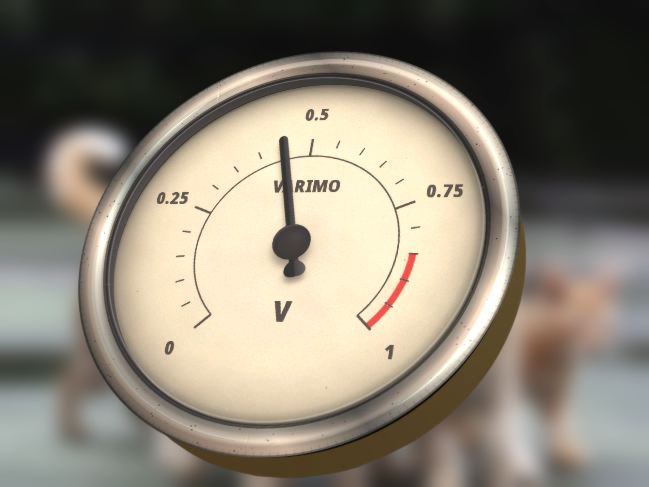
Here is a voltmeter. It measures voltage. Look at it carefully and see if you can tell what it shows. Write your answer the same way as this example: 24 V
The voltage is 0.45 V
